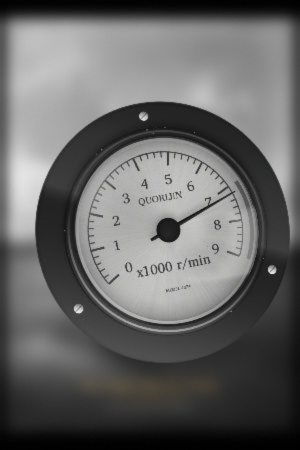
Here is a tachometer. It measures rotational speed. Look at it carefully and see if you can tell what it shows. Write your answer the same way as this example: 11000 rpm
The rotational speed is 7200 rpm
